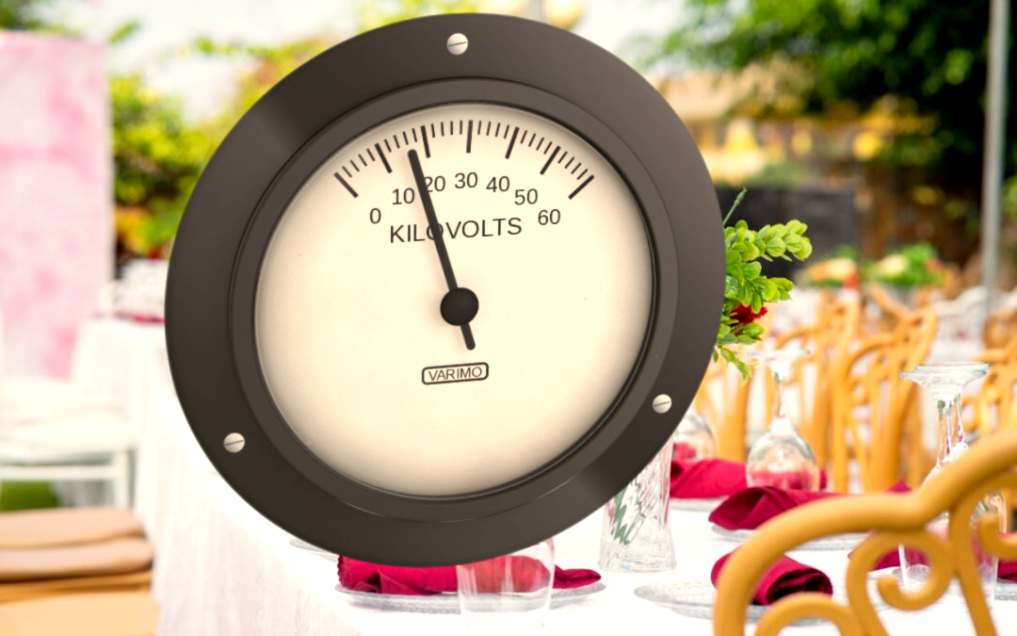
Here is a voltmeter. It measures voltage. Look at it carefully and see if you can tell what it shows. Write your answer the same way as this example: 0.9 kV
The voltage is 16 kV
